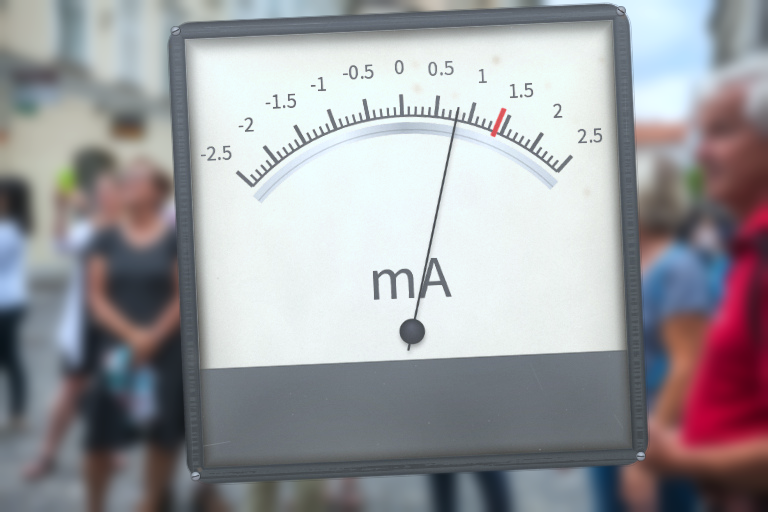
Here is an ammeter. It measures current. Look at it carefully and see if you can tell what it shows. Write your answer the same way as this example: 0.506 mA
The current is 0.8 mA
